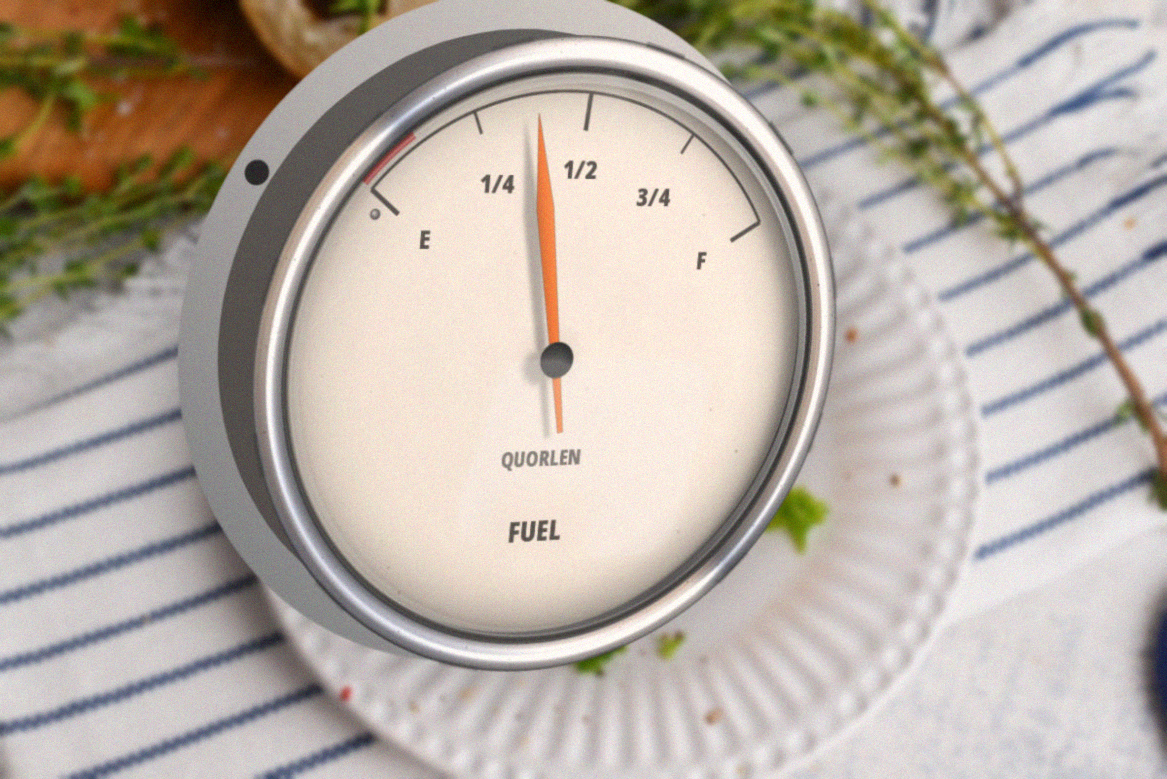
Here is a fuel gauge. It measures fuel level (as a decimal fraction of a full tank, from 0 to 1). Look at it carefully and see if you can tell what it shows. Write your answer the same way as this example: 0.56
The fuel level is 0.375
